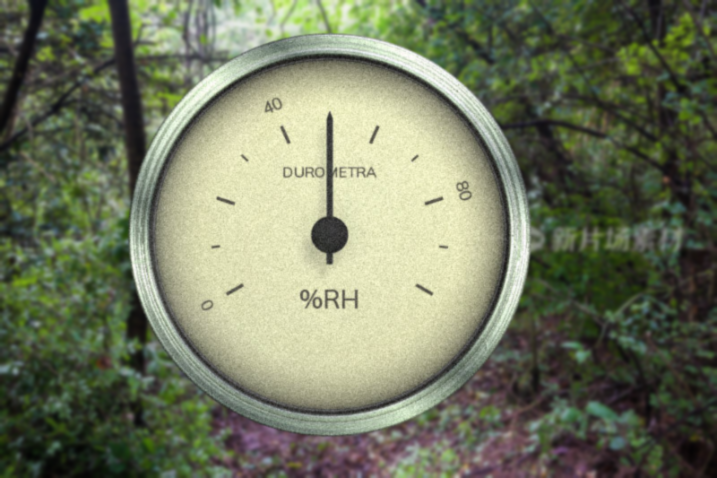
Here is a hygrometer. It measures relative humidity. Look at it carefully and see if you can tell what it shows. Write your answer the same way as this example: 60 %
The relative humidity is 50 %
